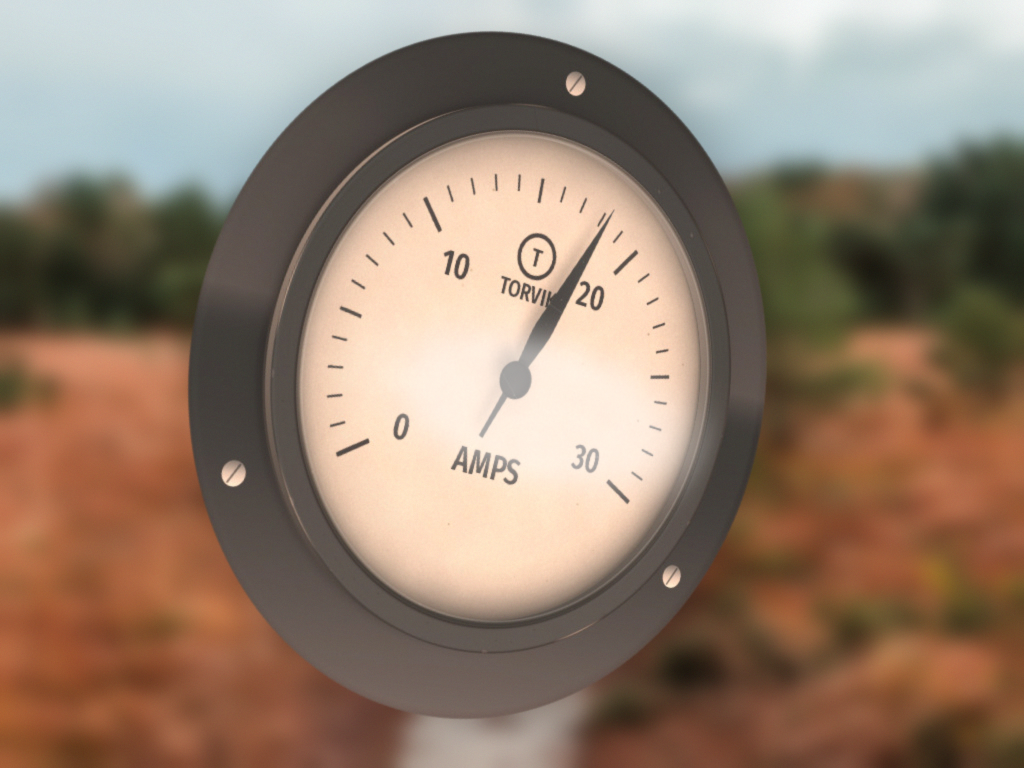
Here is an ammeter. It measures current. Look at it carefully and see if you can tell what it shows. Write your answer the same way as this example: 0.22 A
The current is 18 A
